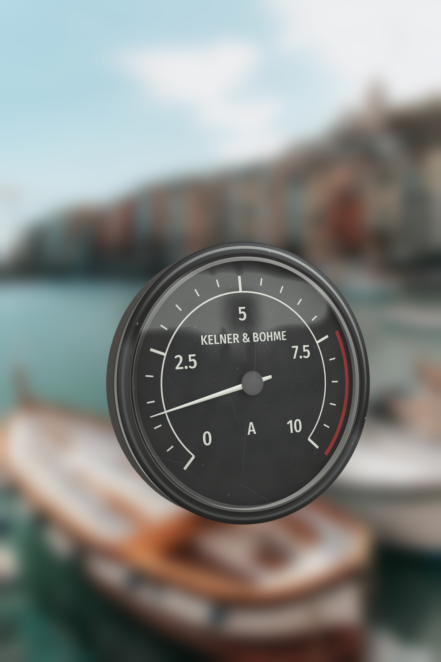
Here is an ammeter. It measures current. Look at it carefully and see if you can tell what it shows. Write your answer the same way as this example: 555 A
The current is 1.25 A
